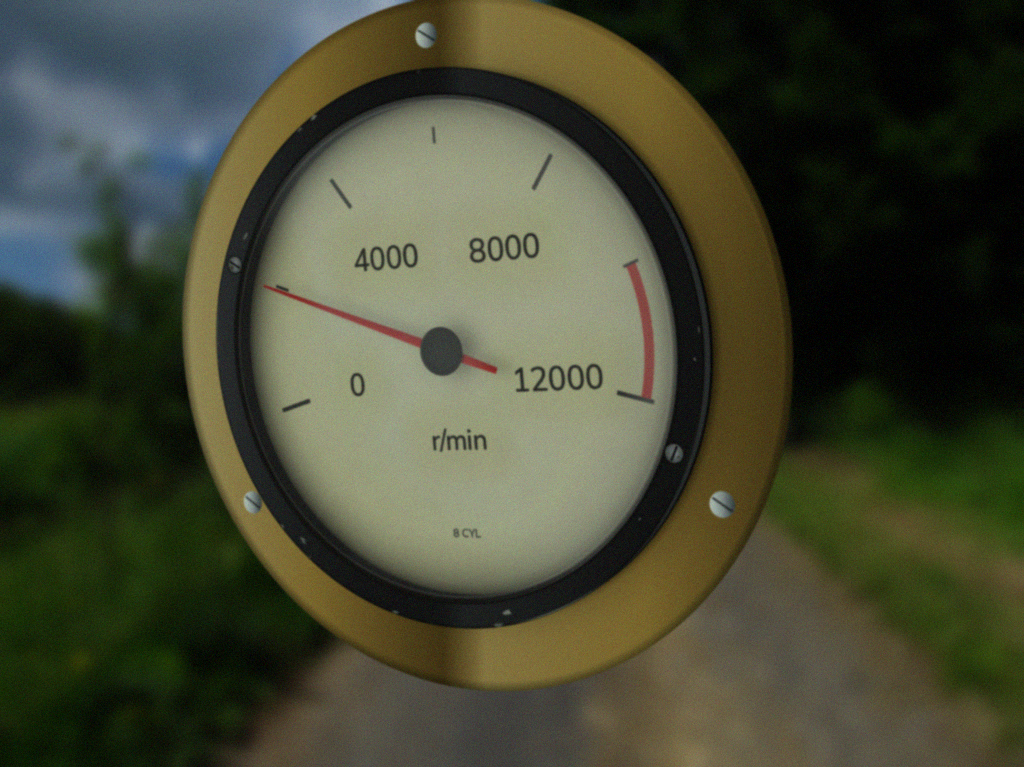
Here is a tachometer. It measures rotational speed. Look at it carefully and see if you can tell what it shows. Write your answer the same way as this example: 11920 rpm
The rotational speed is 2000 rpm
